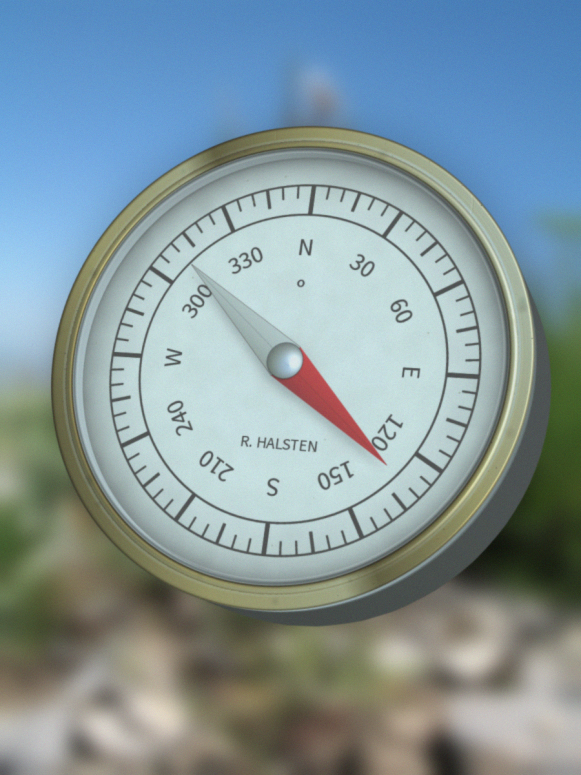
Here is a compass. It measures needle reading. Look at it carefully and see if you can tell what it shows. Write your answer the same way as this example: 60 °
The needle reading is 130 °
